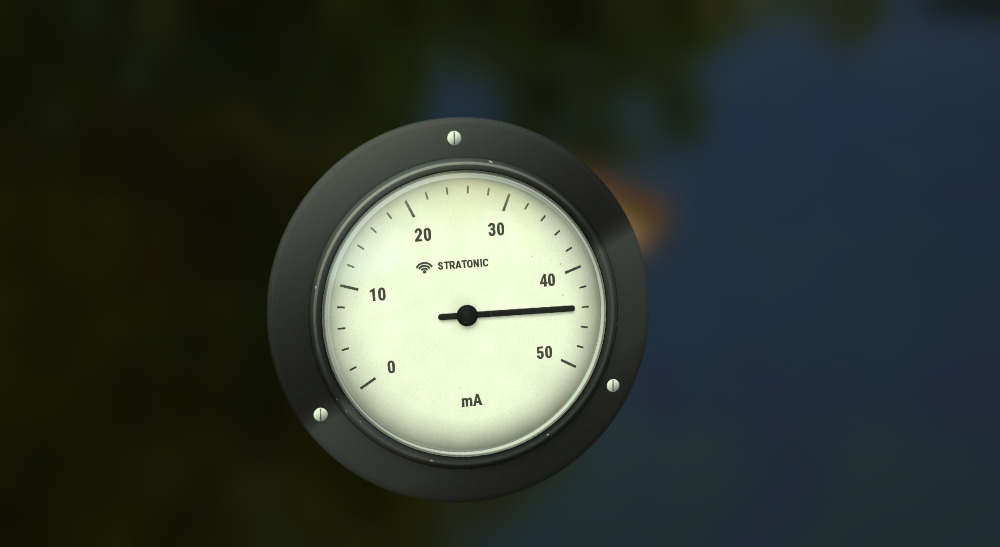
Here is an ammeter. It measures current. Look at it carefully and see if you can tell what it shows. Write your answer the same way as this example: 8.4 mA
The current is 44 mA
